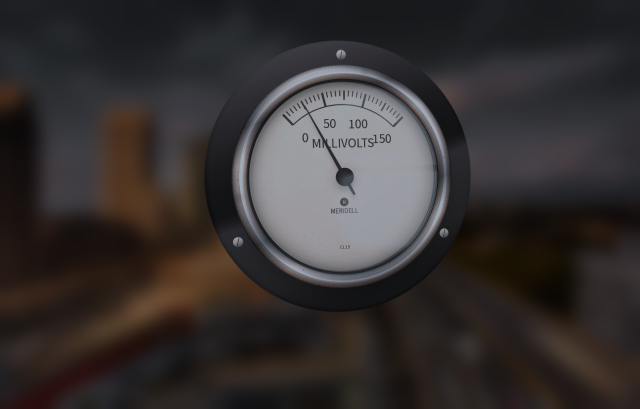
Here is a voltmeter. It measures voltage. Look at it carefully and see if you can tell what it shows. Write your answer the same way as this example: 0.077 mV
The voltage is 25 mV
